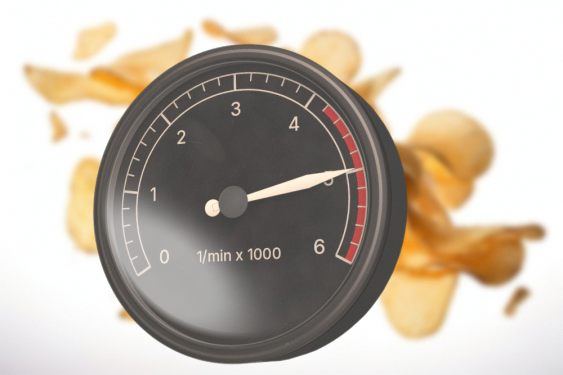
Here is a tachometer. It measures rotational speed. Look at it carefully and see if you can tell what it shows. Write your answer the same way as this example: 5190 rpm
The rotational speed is 5000 rpm
